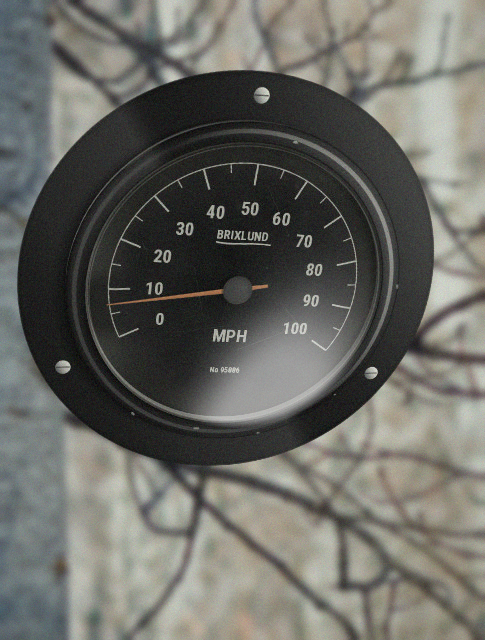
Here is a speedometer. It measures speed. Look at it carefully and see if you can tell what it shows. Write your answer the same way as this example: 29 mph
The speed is 7.5 mph
